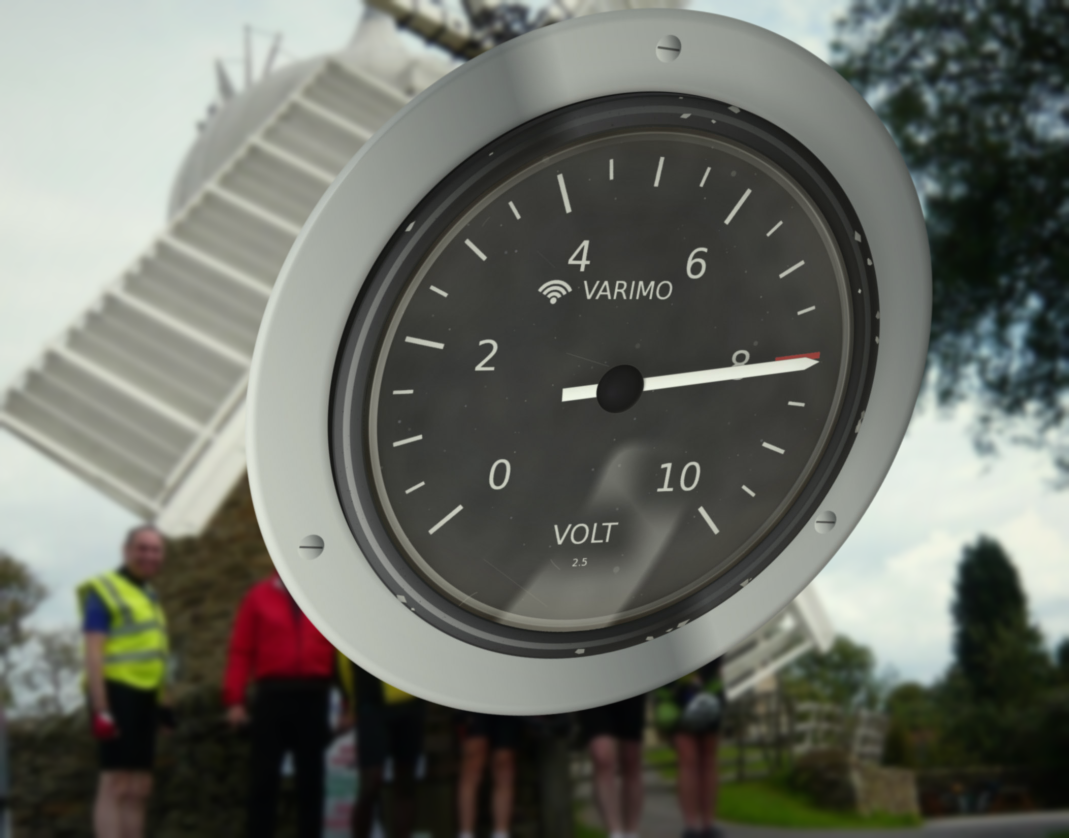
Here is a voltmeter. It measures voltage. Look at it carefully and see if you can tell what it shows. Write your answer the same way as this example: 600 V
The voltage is 8 V
